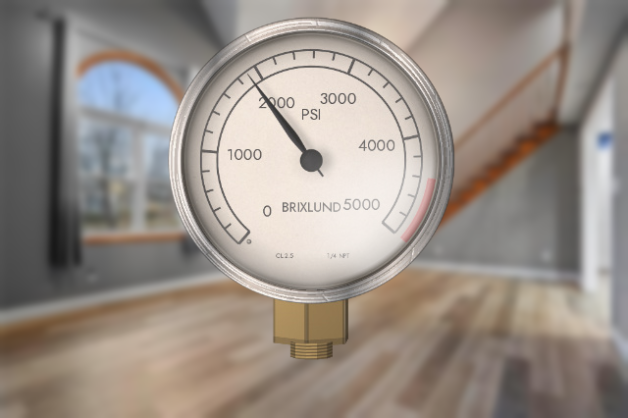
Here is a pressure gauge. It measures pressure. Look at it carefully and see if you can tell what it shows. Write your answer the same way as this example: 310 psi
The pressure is 1900 psi
